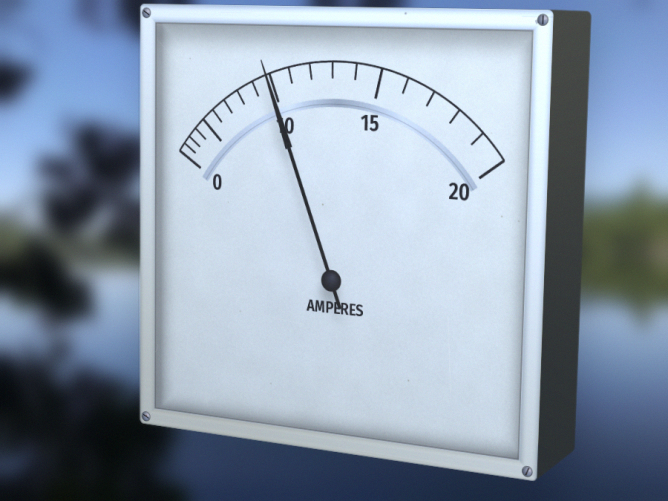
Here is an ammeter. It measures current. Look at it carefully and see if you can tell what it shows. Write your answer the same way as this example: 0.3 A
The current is 10 A
